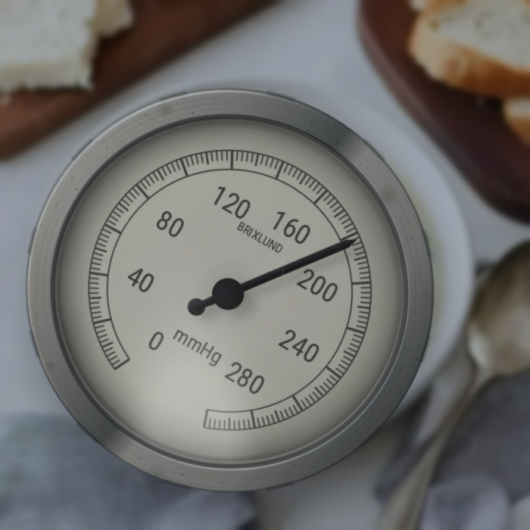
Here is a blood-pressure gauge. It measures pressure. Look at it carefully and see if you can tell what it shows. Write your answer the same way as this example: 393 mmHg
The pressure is 182 mmHg
